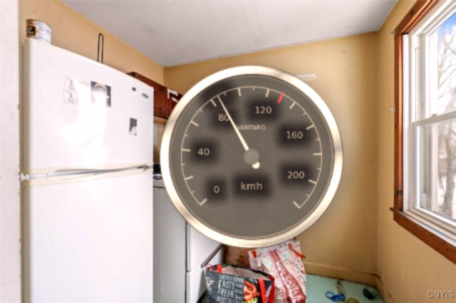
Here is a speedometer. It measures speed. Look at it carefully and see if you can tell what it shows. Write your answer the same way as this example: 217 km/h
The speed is 85 km/h
